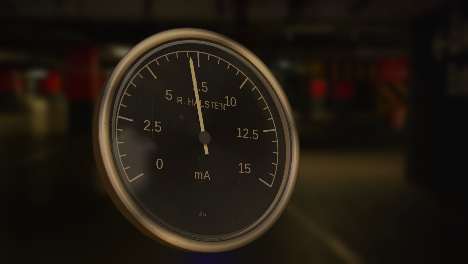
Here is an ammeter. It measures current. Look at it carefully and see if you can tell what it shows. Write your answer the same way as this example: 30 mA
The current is 7 mA
